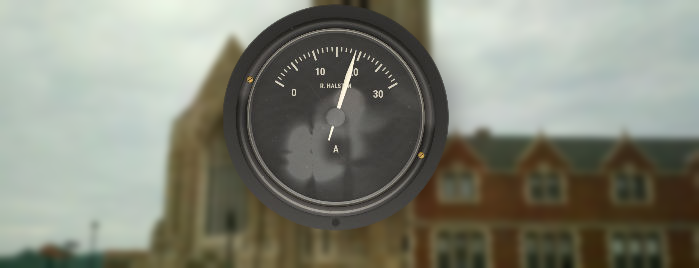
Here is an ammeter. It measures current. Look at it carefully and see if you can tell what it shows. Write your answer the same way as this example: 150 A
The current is 19 A
